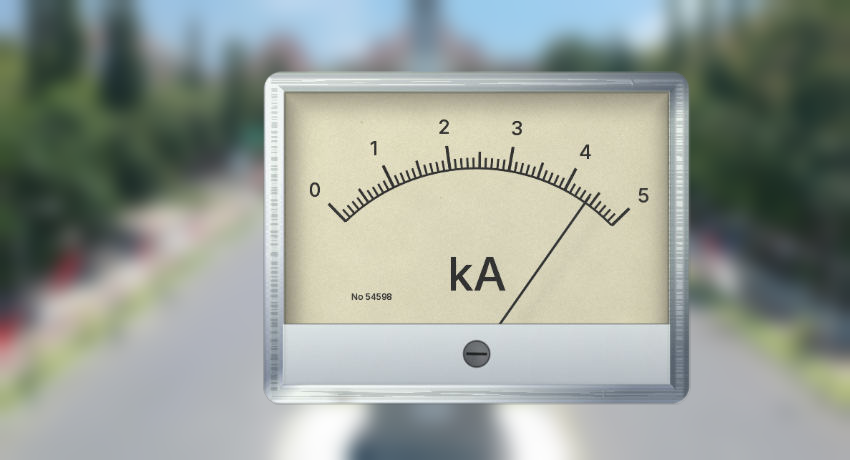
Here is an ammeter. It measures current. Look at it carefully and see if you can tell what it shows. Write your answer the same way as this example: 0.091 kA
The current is 4.4 kA
